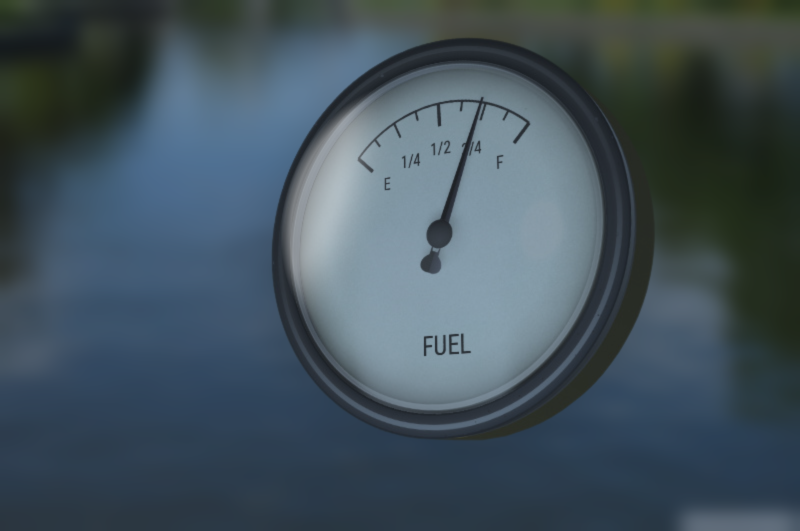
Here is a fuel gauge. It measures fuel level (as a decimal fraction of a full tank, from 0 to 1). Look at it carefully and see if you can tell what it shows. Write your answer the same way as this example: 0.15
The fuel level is 0.75
